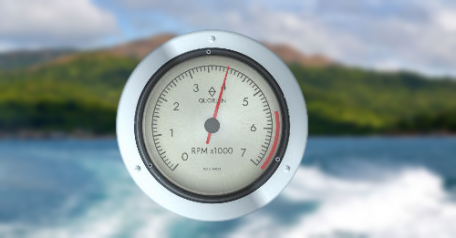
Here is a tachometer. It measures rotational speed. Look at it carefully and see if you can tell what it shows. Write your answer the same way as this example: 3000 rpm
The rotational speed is 4000 rpm
